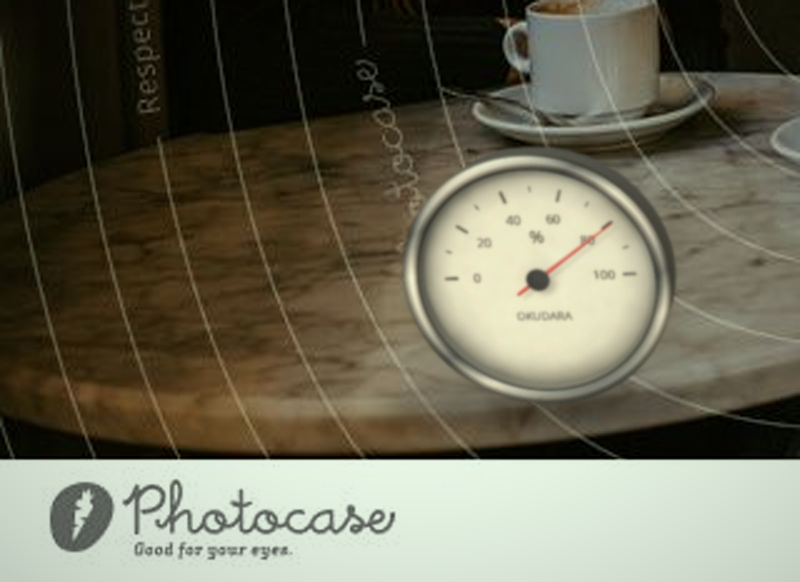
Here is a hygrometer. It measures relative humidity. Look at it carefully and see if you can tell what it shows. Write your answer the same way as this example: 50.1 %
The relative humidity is 80 %
